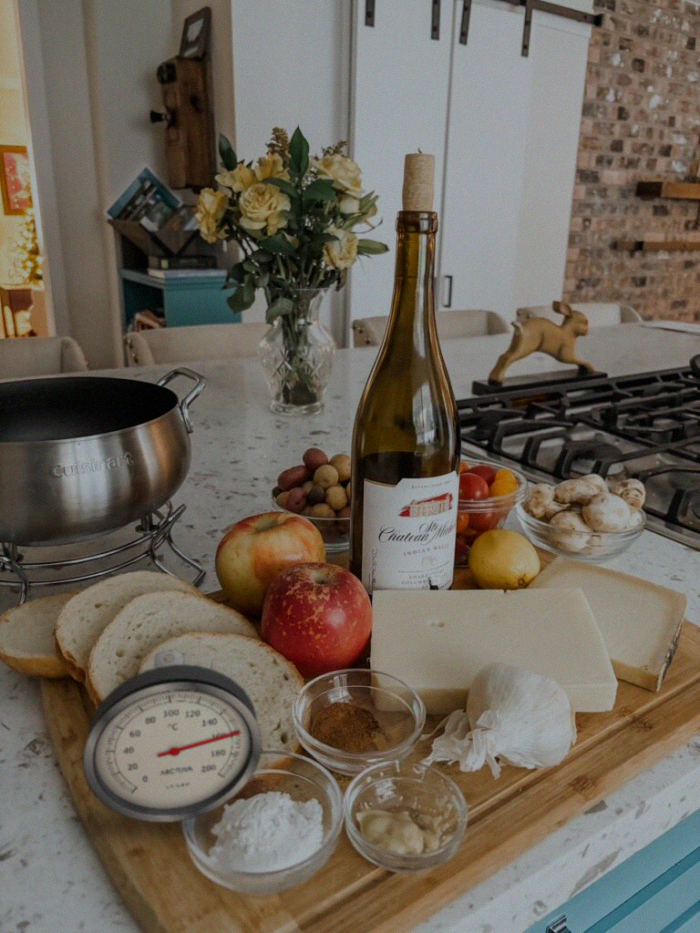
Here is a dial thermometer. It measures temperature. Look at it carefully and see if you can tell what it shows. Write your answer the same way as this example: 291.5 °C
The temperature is 160 °C
